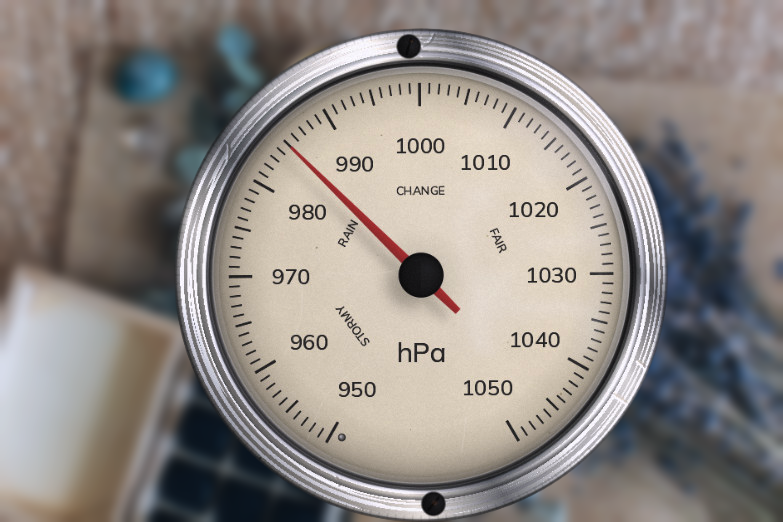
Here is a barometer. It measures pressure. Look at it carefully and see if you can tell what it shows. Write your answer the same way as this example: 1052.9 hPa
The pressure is 985 hPa
